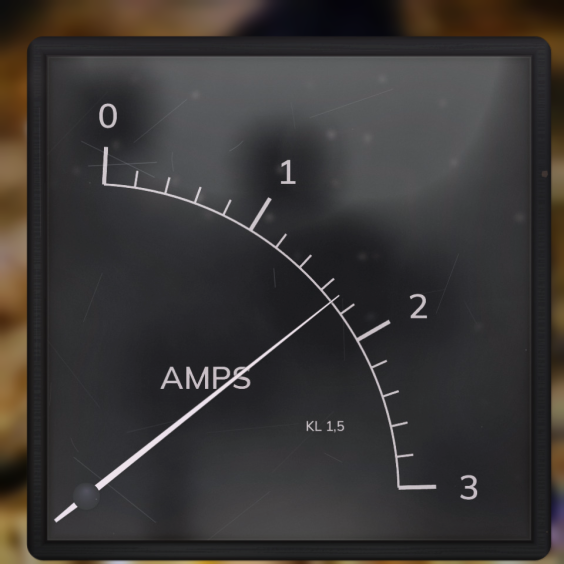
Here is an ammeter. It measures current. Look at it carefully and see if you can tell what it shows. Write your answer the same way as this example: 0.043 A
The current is 1.7 A
